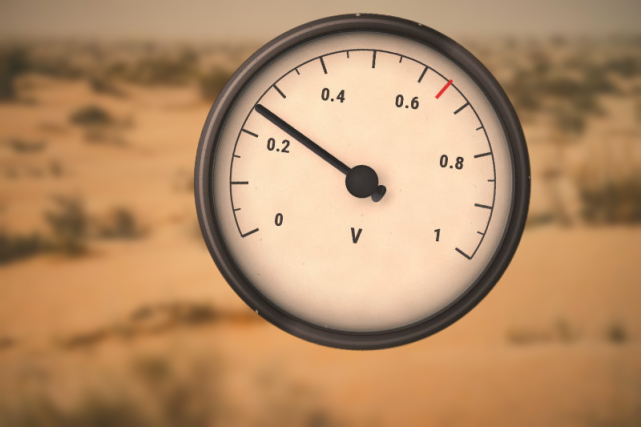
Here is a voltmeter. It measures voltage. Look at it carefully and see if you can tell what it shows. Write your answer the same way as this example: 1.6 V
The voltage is 0.25 V
